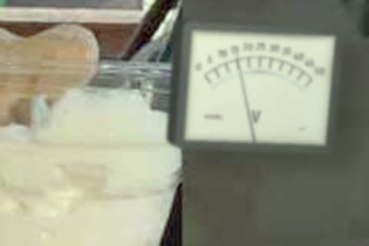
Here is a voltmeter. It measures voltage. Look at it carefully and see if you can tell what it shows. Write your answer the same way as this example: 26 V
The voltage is 15 V
